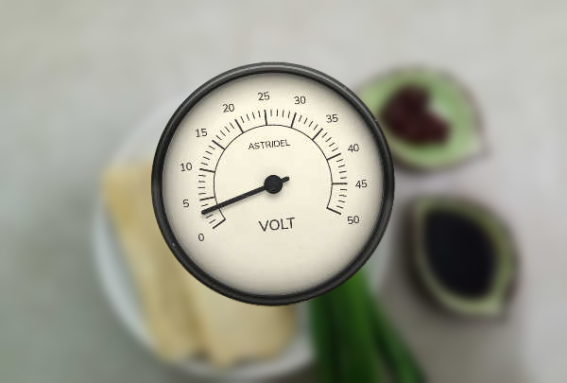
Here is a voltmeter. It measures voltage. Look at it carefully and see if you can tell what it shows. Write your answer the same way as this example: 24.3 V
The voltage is 3 V
